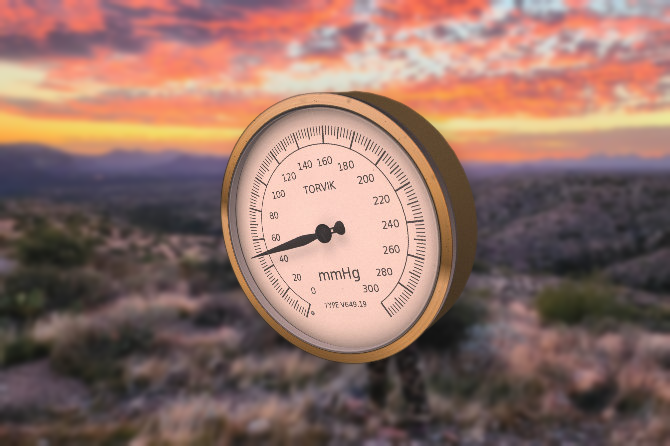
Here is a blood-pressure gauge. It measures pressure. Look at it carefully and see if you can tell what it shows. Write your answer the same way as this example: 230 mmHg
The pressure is 50 mmHg
